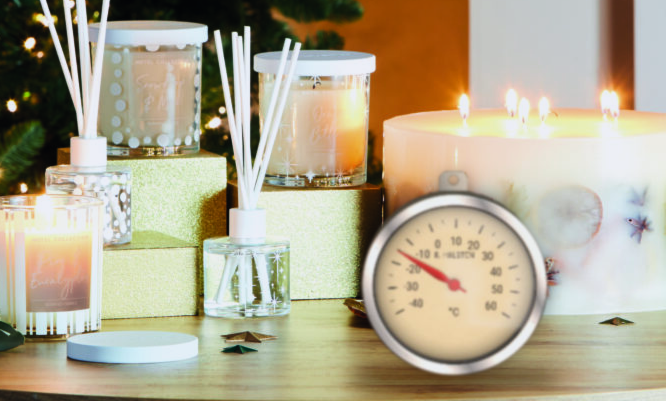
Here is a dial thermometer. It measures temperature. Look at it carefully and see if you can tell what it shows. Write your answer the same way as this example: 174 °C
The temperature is -15 °C
